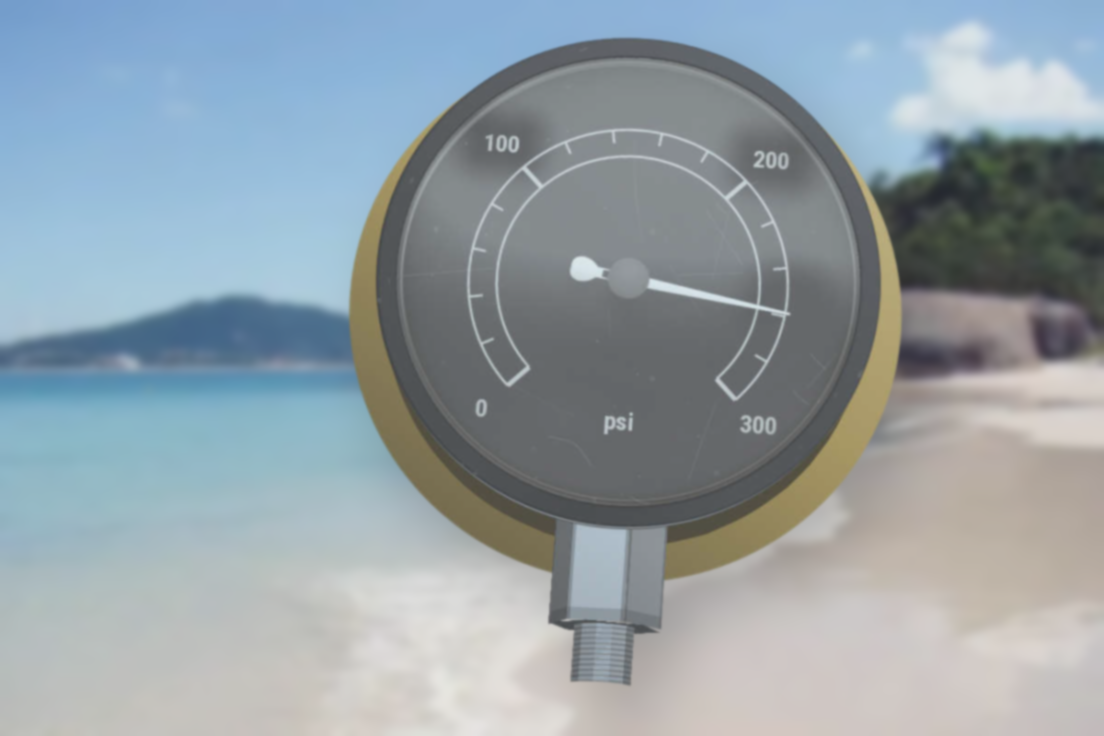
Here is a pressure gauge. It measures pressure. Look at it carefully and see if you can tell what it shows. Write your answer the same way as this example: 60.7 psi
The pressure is 260 psi
